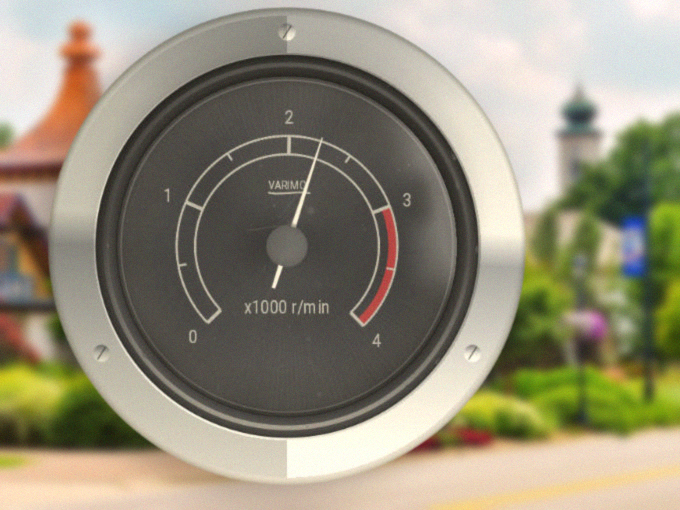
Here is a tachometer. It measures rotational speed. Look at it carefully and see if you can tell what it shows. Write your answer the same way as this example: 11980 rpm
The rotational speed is 2250 rpm
